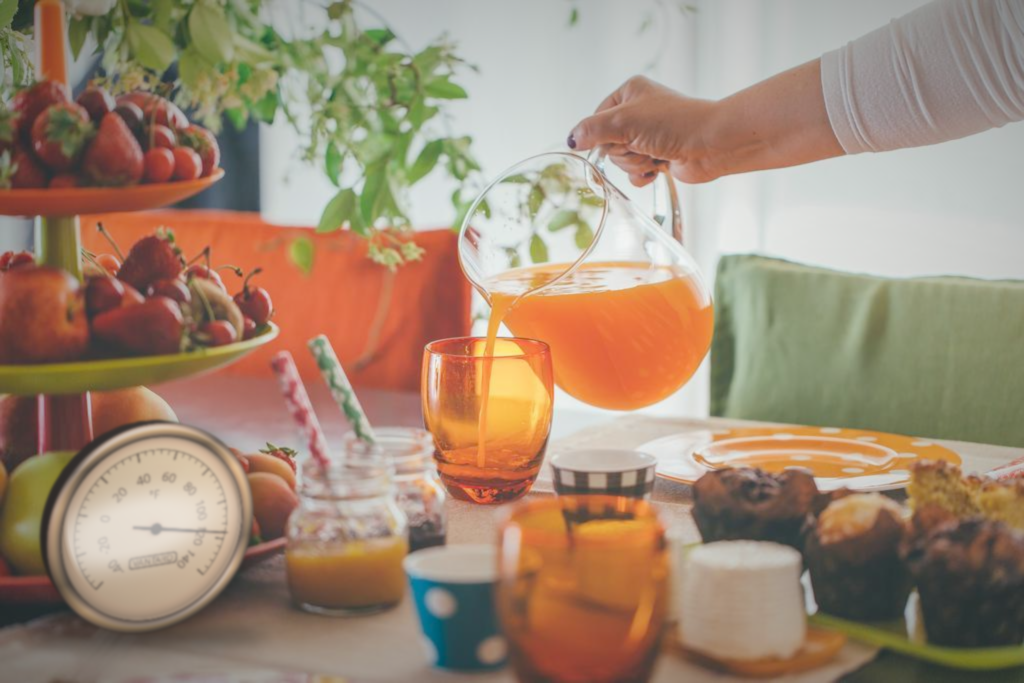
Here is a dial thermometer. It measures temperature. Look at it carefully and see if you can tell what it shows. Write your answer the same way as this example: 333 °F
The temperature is 116 °F
